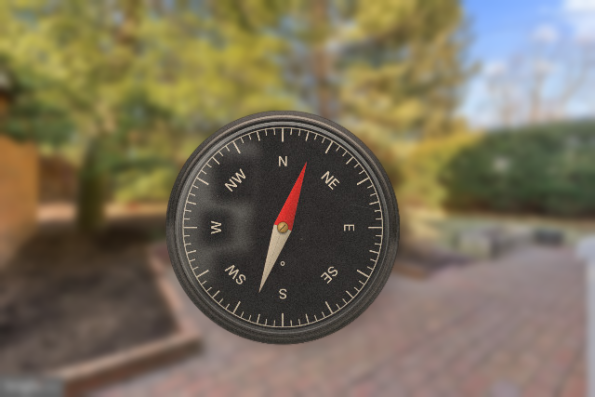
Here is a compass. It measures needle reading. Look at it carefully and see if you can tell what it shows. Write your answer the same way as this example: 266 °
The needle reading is 20 °
